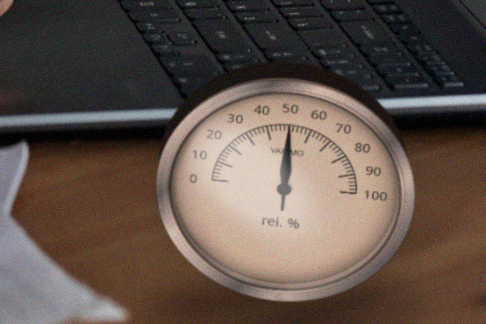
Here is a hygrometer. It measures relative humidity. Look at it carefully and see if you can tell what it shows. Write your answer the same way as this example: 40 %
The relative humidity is 50 %
